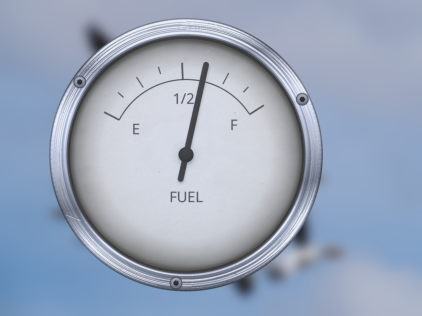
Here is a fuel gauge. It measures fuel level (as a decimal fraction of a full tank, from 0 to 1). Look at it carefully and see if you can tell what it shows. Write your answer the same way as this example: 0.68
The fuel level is 0.625
